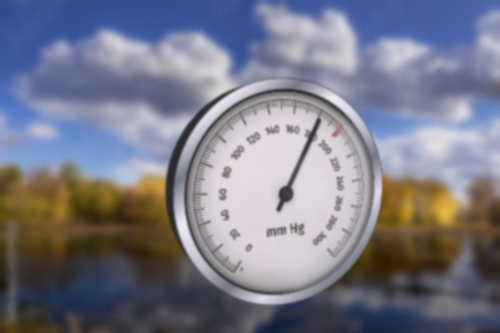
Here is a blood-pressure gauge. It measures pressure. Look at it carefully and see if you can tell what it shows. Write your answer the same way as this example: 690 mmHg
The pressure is 180 mmHg
